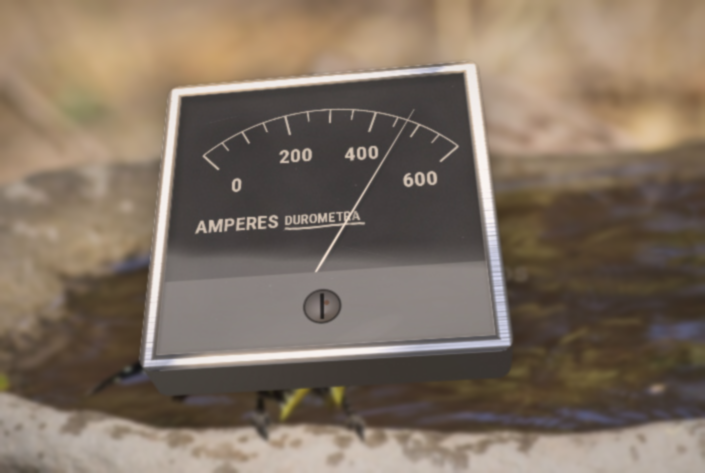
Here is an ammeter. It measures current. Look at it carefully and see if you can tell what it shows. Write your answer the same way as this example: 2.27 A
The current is 475 A
